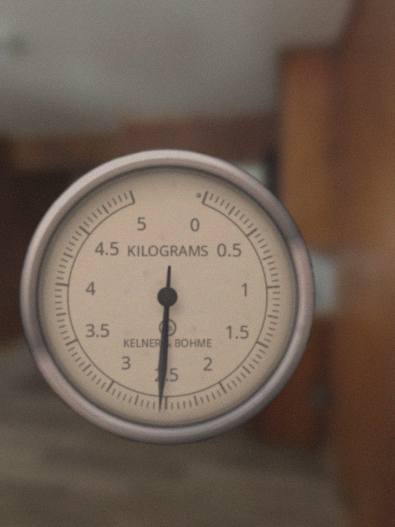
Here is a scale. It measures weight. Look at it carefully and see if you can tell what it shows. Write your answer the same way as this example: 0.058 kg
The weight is 2.55 kg
